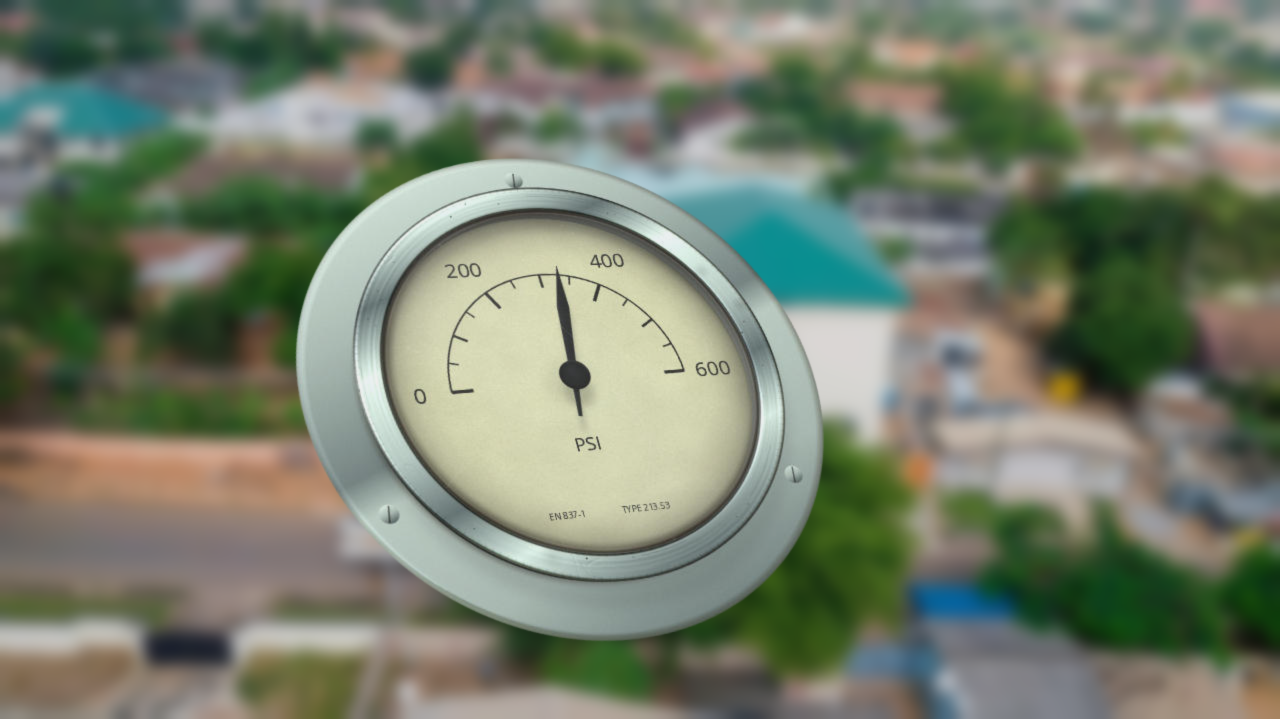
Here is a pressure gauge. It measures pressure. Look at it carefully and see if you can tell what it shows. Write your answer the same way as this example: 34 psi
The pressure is 325 psi
